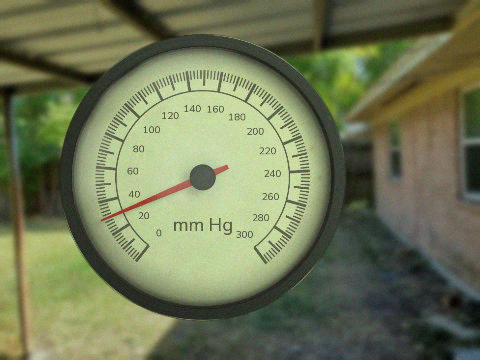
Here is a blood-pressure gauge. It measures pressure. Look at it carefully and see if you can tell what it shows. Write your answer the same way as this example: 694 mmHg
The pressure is 30 mmHg
